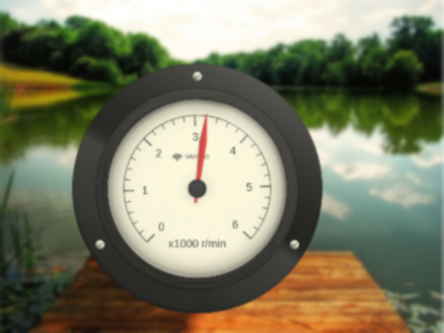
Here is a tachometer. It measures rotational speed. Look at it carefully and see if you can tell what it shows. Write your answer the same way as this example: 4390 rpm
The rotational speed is 3200 rpm
